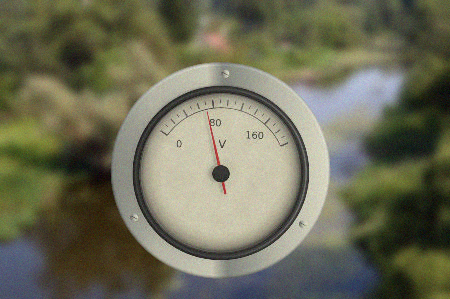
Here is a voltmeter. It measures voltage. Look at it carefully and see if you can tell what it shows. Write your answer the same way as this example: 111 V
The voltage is 70 V
